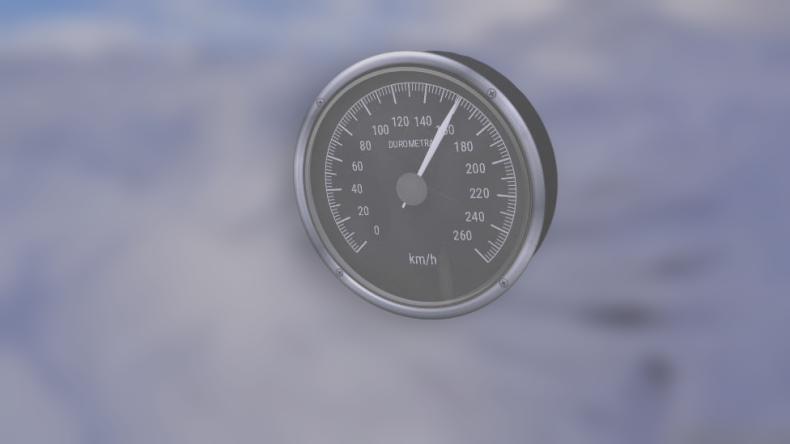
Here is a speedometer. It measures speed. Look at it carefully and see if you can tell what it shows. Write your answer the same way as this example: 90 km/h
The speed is 160 km/h
